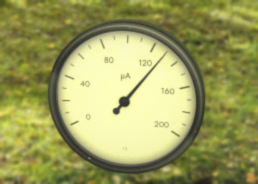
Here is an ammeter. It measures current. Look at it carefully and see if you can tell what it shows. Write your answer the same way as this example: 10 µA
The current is 130 µA
